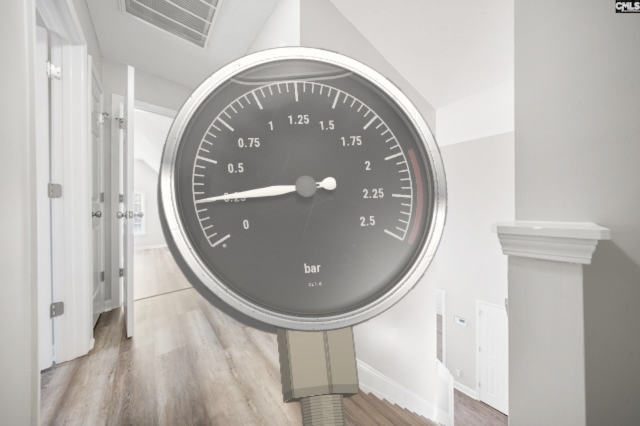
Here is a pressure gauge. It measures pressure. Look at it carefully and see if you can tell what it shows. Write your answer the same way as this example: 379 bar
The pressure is 0.25 bar
